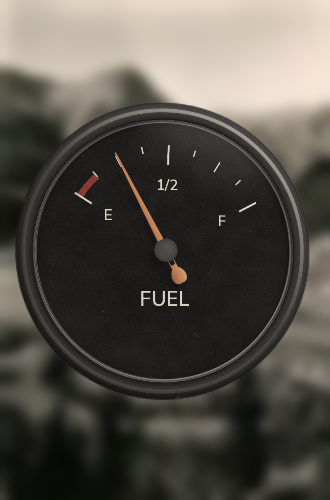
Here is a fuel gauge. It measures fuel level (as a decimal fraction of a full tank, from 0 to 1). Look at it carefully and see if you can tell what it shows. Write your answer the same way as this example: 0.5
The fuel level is 0.25
